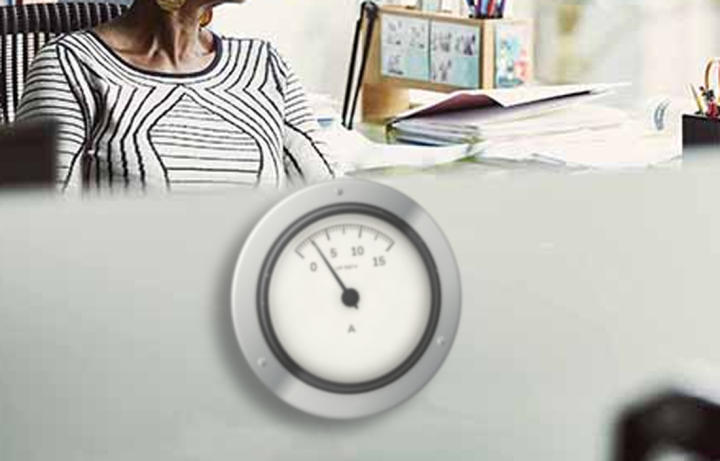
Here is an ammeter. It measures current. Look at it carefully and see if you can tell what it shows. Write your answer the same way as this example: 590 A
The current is 2.5 A
